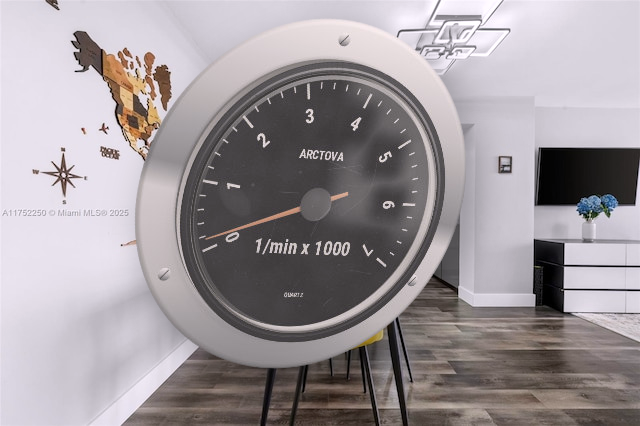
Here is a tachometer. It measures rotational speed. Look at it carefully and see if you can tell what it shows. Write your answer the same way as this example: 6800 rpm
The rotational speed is 200 rpm
